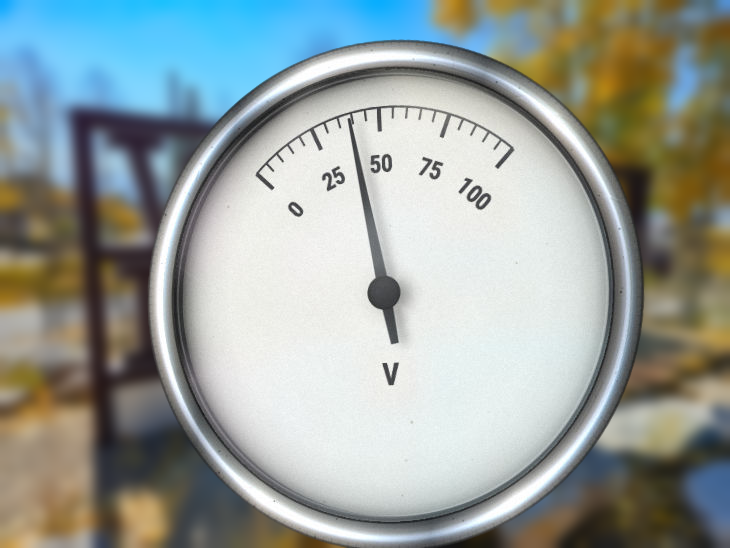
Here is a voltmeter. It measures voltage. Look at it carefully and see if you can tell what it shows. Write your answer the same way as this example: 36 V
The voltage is 40 V
